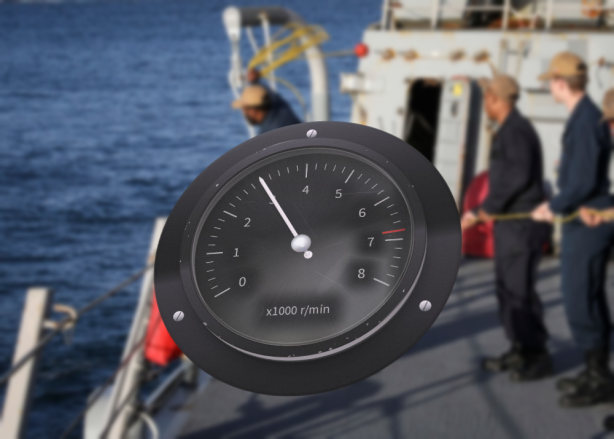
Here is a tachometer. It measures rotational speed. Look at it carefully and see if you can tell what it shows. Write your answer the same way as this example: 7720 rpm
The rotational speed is 3000 rpm
